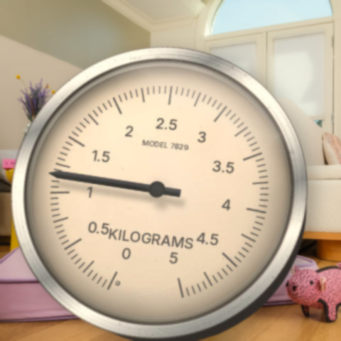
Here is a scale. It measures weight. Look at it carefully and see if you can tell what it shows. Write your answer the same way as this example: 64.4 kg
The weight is 1.15 kg
